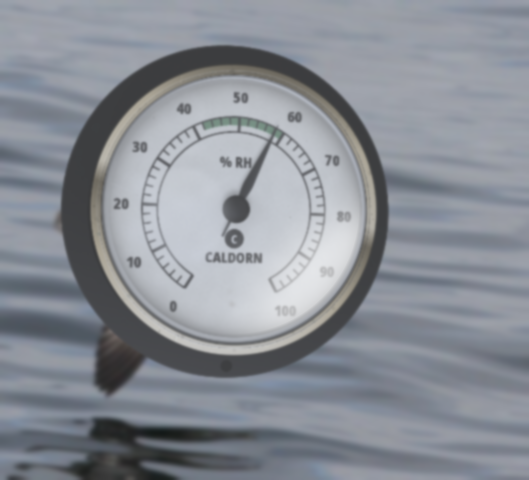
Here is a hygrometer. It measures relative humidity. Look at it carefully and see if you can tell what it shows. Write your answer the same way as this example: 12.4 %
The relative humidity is 58 %
